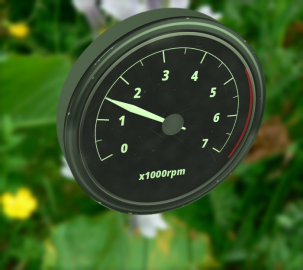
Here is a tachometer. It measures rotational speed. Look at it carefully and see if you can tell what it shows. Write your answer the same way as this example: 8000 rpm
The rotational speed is 1500 rpm
